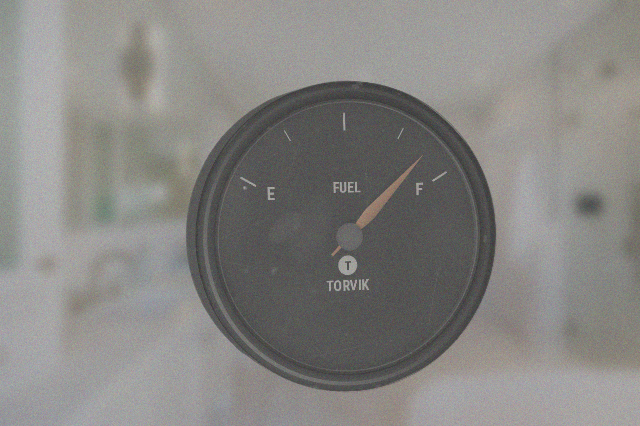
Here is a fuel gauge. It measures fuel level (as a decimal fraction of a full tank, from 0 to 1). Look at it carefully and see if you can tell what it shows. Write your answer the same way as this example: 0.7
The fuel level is 0.875
